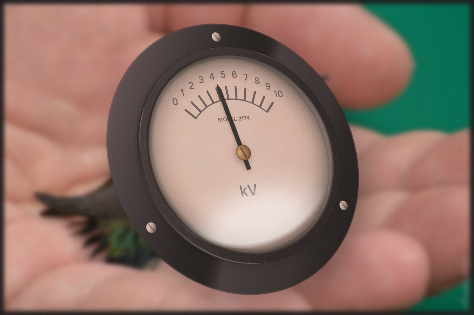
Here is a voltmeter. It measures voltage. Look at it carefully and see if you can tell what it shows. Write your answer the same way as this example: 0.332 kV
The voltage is 4 kV
